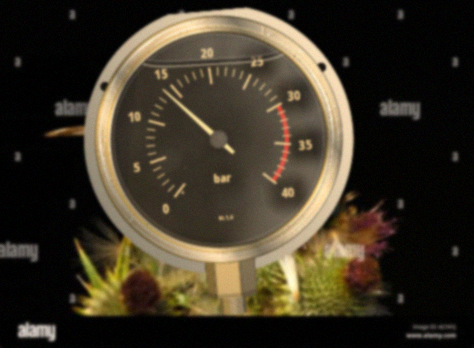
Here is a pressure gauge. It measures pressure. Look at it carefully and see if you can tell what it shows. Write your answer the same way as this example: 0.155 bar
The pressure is 14 bar
